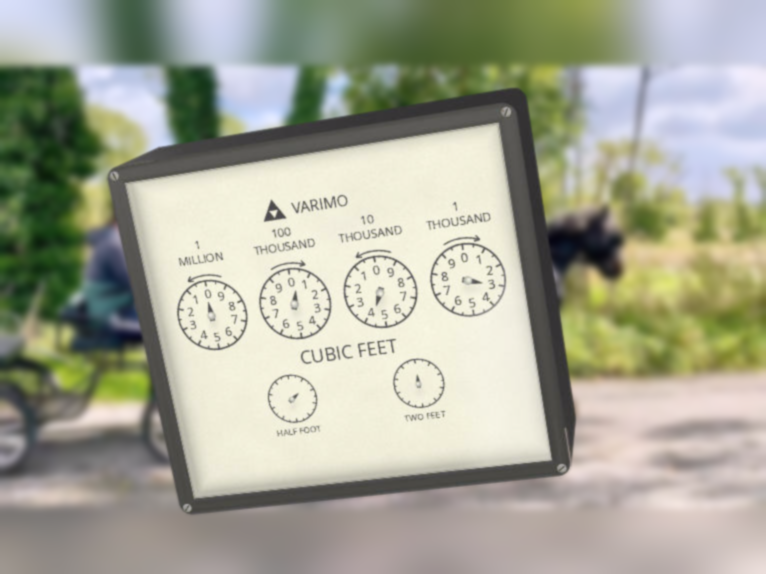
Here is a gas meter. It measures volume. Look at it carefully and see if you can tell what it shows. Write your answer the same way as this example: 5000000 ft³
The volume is 4300 ft³
